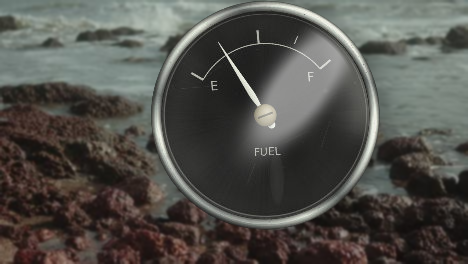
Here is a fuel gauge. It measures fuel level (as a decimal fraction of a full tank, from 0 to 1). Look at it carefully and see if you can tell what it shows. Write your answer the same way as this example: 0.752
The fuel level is 0.25
